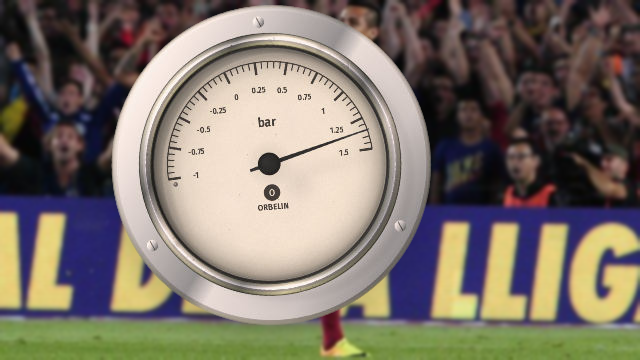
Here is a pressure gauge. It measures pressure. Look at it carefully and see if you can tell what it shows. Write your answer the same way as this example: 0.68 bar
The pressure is 1.35 bar
